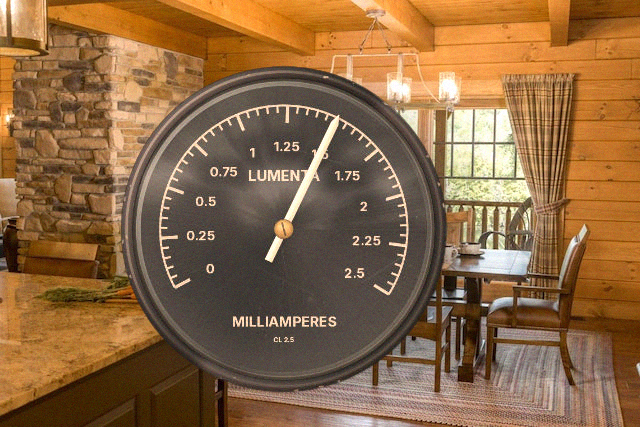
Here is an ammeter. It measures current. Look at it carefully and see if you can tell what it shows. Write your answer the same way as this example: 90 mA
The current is 1.5 mA
